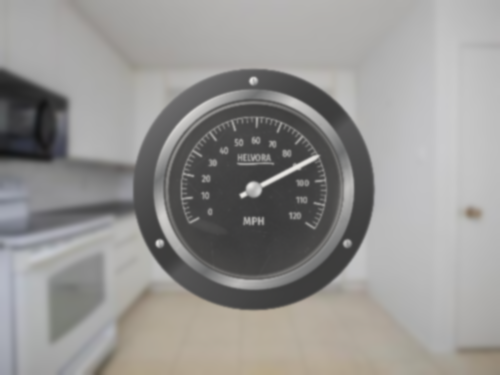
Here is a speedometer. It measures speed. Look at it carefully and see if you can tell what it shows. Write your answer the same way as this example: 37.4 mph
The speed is 90 mph
